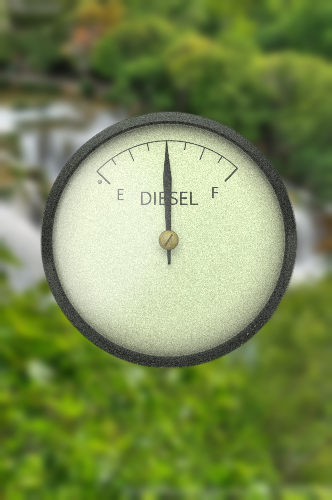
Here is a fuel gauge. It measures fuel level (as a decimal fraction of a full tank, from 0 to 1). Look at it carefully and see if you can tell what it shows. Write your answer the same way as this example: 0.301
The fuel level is 0.5
